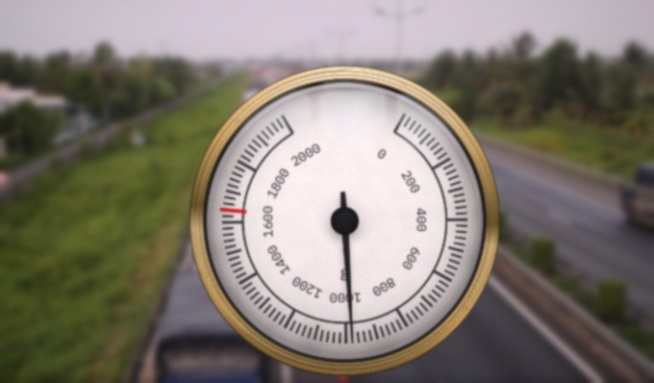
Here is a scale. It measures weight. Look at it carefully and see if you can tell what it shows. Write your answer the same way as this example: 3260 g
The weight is 980 g
